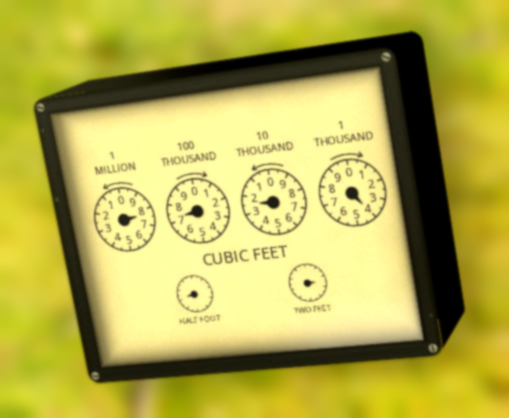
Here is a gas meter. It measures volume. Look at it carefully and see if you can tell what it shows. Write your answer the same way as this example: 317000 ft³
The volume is 772400 ft³
